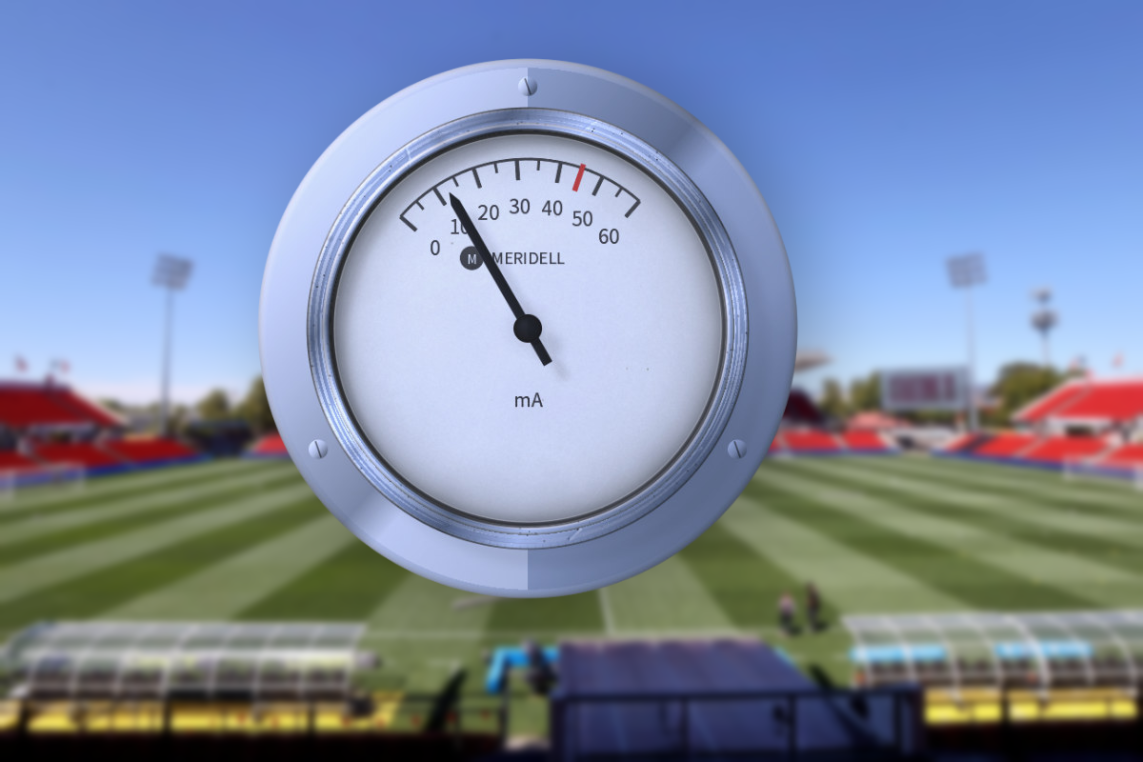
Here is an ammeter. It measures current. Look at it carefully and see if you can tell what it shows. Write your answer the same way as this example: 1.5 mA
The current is 12.5 mA
